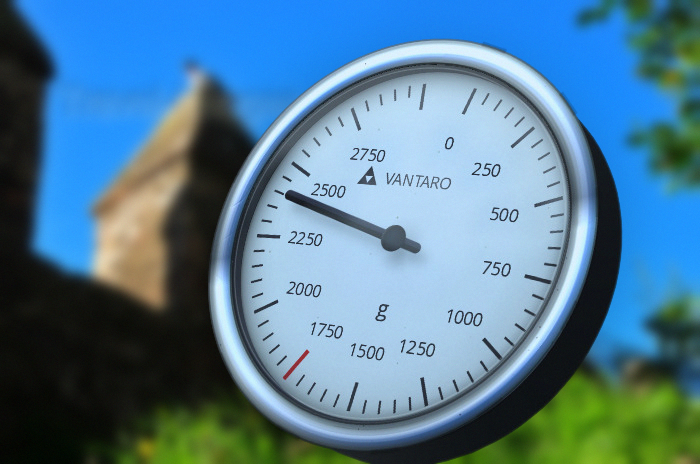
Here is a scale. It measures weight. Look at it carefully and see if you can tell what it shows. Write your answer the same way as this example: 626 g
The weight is 2400 g
